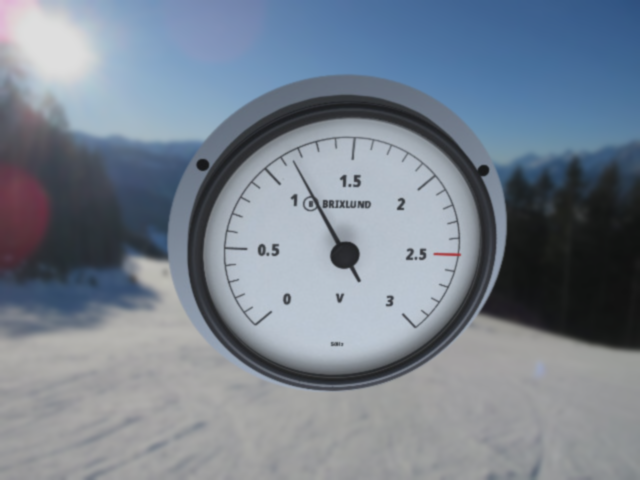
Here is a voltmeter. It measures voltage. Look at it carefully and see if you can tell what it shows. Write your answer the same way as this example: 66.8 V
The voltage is 1.15 V
